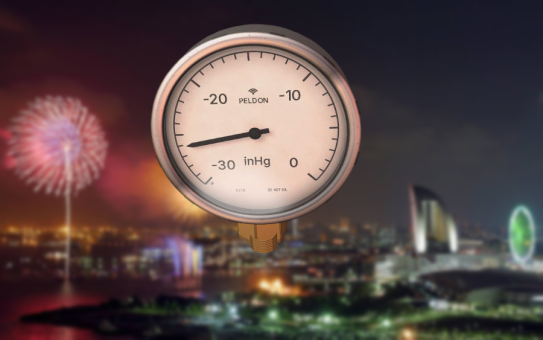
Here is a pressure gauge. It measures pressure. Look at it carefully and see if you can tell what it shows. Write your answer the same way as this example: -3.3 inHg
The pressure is -26 inHg
